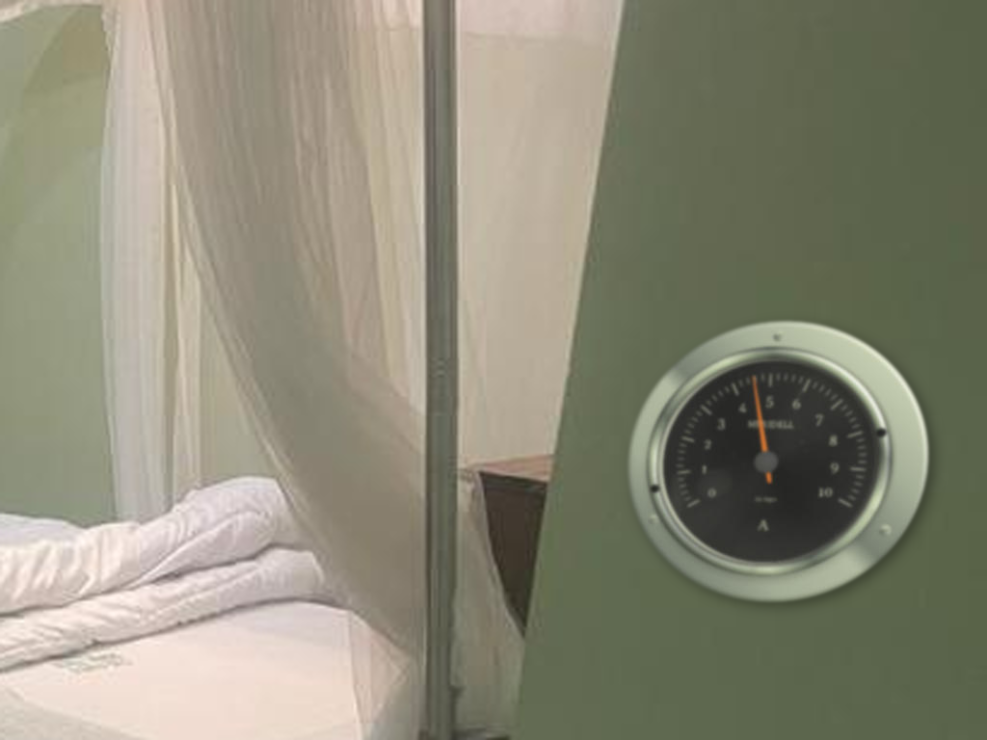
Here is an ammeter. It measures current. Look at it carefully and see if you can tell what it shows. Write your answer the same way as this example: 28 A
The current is 4.6 A
